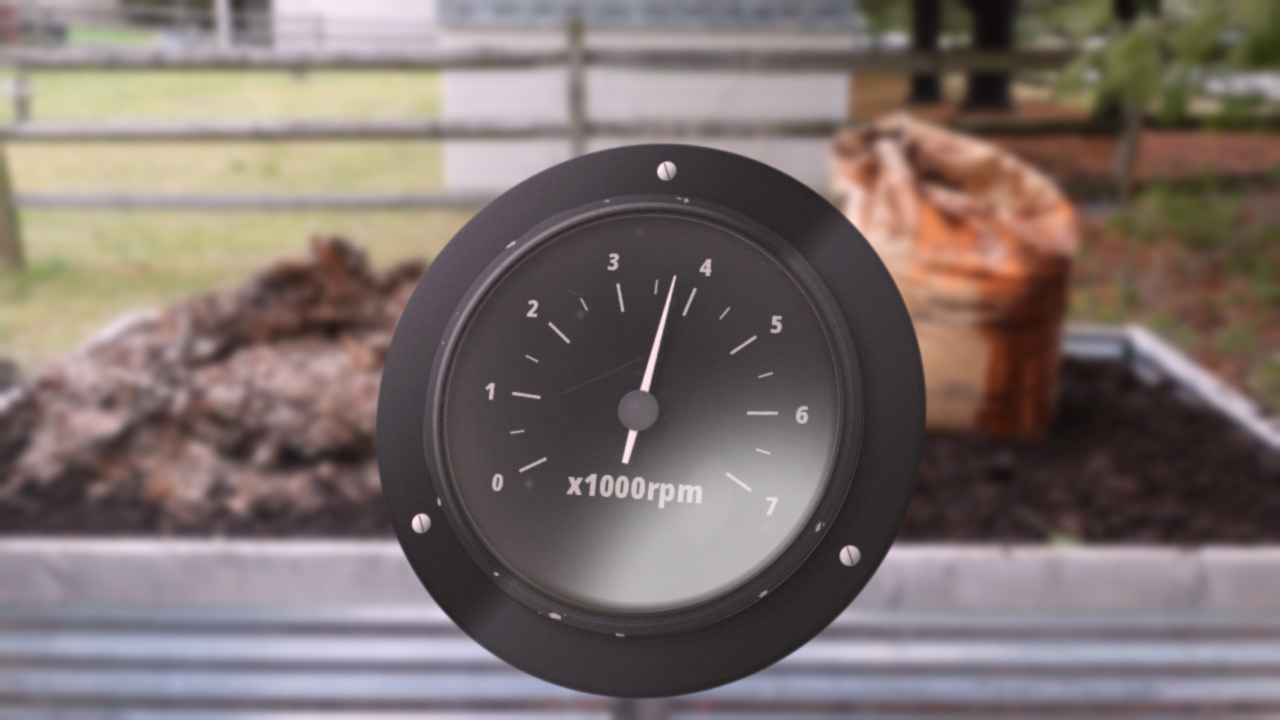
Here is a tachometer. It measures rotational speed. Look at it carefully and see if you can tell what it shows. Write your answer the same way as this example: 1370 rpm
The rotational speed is 3750 rpm
